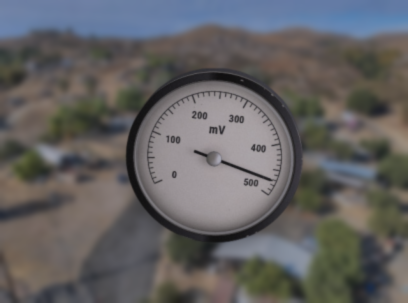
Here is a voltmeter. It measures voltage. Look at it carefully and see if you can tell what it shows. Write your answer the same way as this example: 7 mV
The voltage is 470 mV
